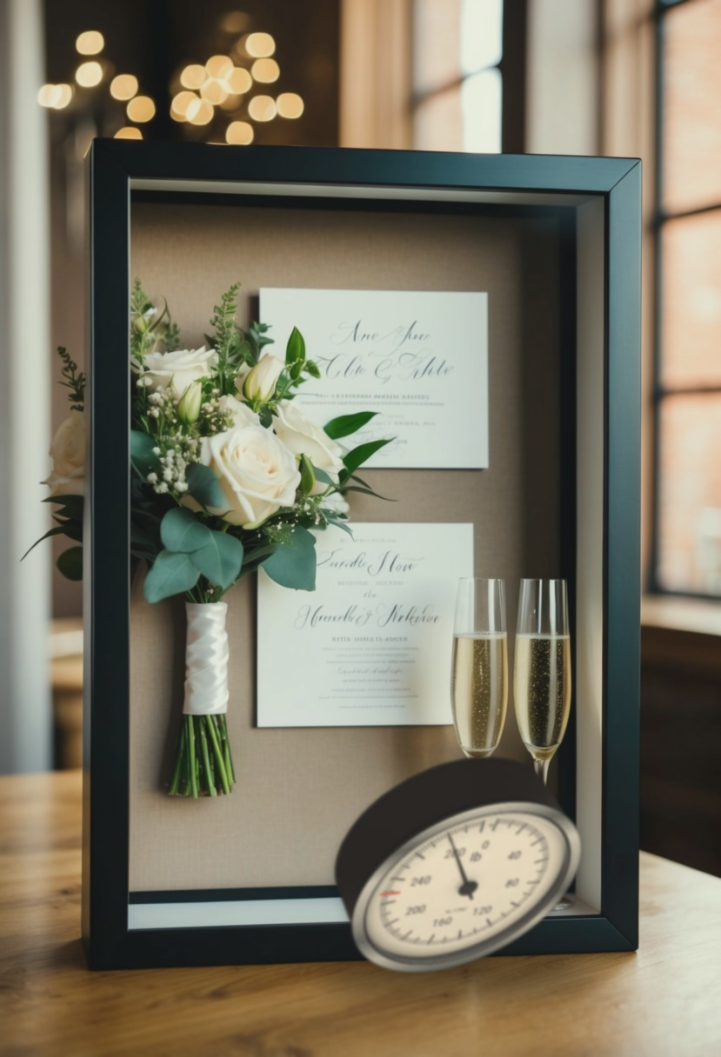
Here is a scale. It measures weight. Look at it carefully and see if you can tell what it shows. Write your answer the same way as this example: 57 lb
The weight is 280 lb
